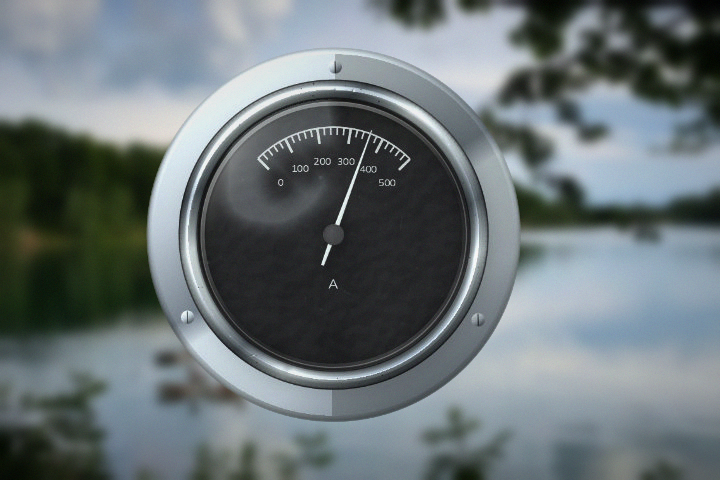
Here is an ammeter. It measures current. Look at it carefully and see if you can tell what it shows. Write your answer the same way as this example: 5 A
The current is 360 A
